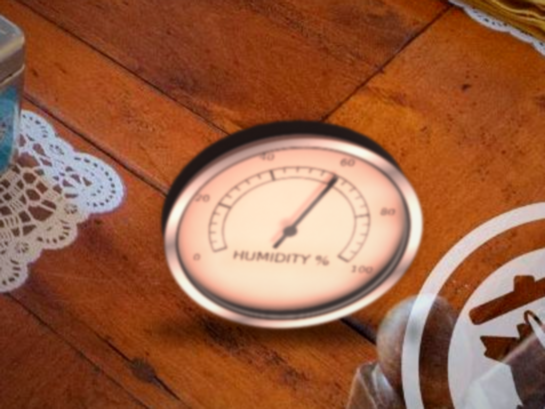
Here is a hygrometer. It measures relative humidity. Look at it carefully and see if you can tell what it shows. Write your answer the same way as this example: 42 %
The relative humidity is 60 %
